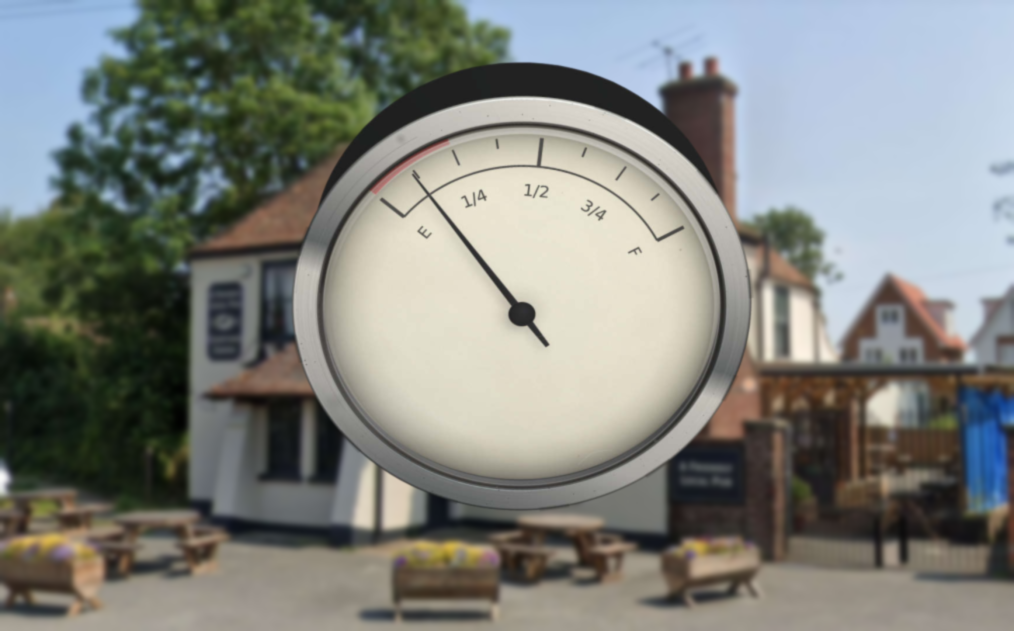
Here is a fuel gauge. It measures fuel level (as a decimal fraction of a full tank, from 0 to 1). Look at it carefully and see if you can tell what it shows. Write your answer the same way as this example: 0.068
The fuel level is 0.125
